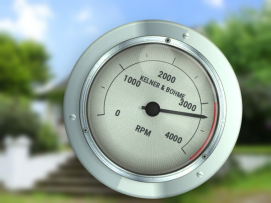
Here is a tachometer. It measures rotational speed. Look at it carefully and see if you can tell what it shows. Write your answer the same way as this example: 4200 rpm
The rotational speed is 3250 rpm
